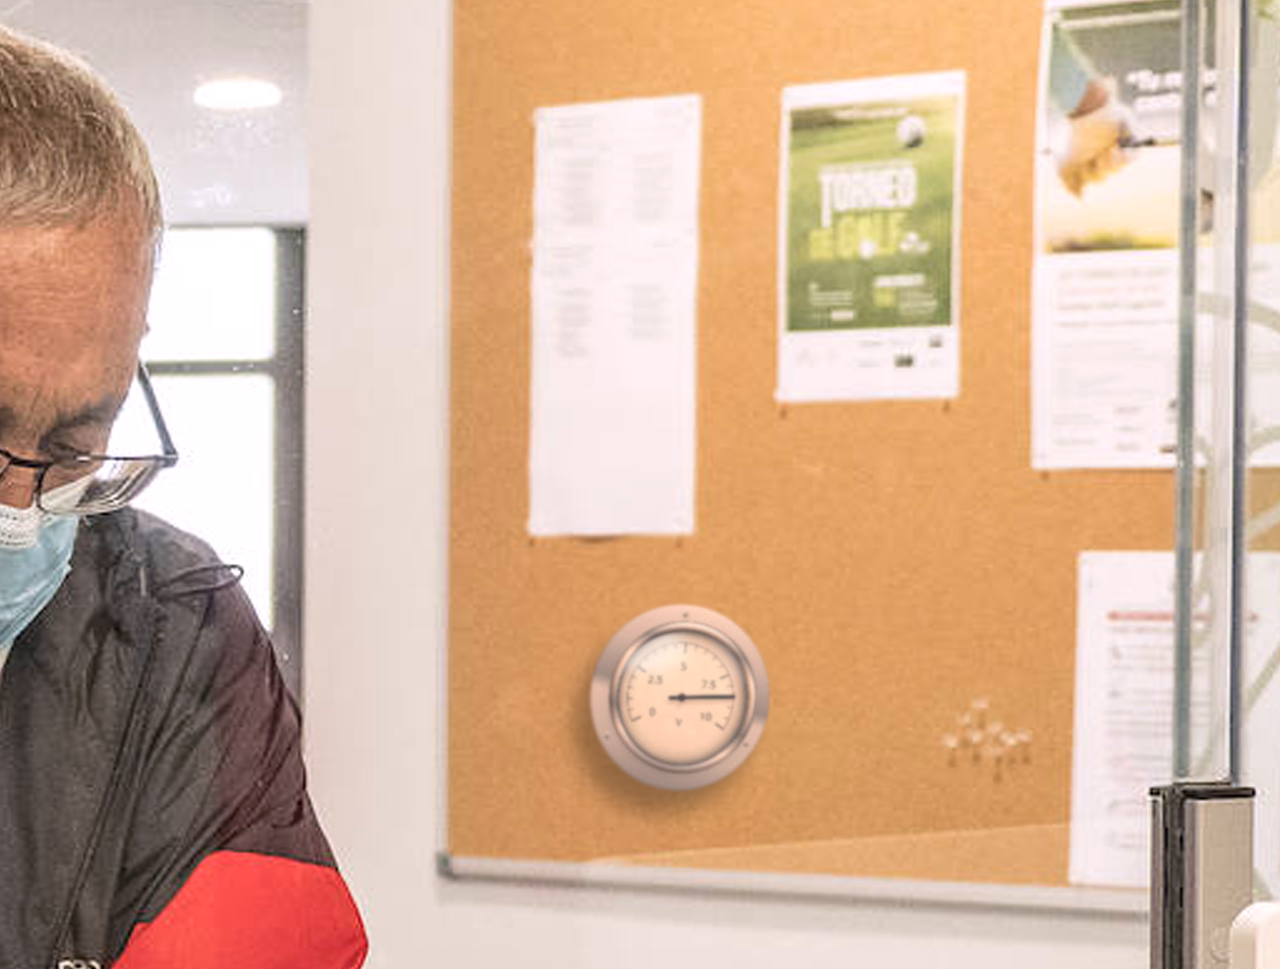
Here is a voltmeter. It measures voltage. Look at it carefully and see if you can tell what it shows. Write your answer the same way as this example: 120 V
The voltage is 8.5 V
